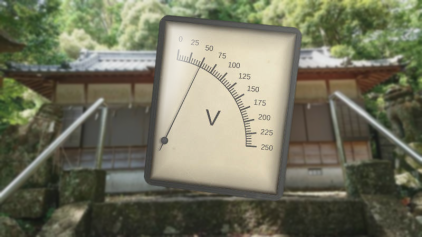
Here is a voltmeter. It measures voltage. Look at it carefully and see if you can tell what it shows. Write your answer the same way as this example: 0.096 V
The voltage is 50 V
